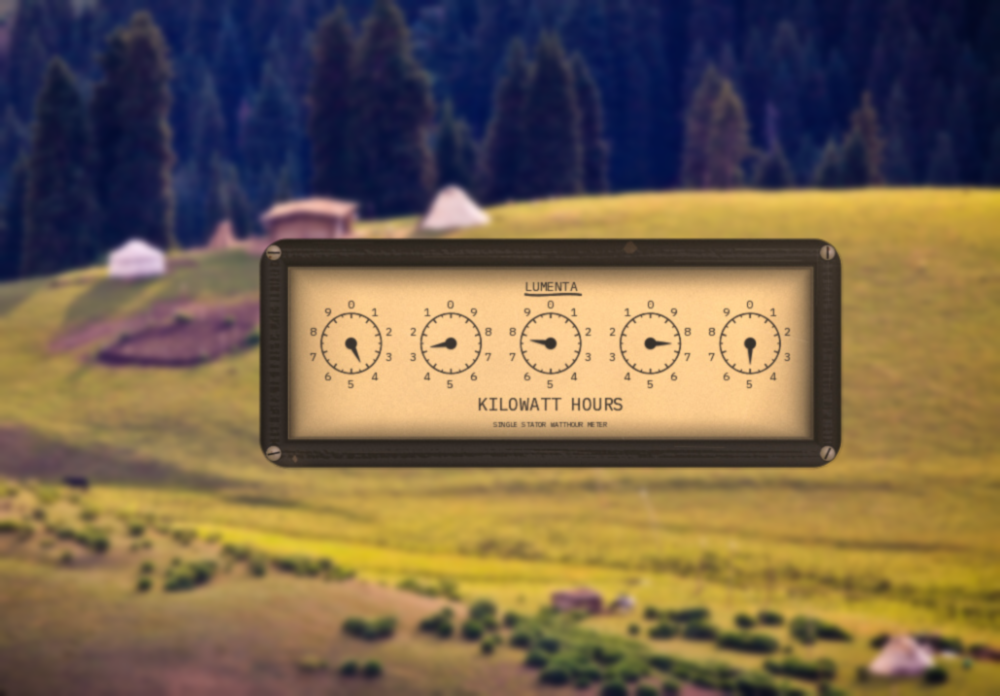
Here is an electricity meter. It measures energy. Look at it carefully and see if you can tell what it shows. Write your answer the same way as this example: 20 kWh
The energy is 42775 kWh
